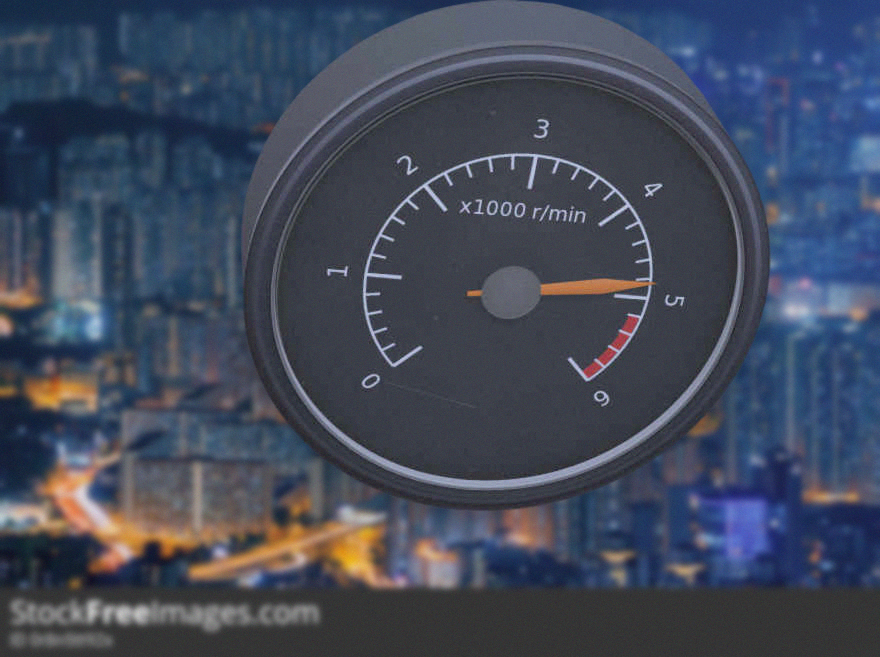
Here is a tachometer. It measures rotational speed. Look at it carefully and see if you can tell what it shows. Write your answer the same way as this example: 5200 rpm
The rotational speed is 4800 rpm
